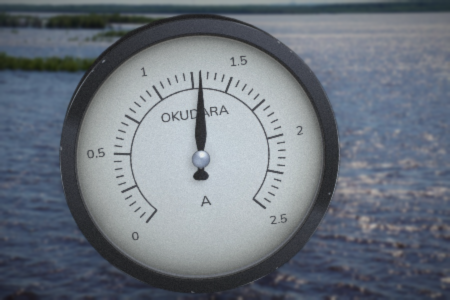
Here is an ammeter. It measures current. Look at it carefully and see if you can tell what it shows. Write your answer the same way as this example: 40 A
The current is 1.3 A
